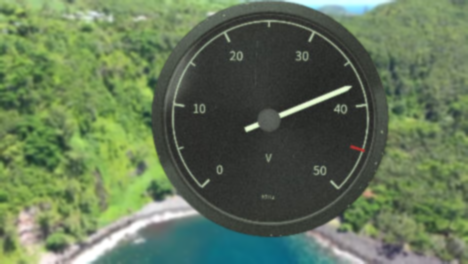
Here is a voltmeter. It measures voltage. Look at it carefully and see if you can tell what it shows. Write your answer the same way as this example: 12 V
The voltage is 37.5 V
